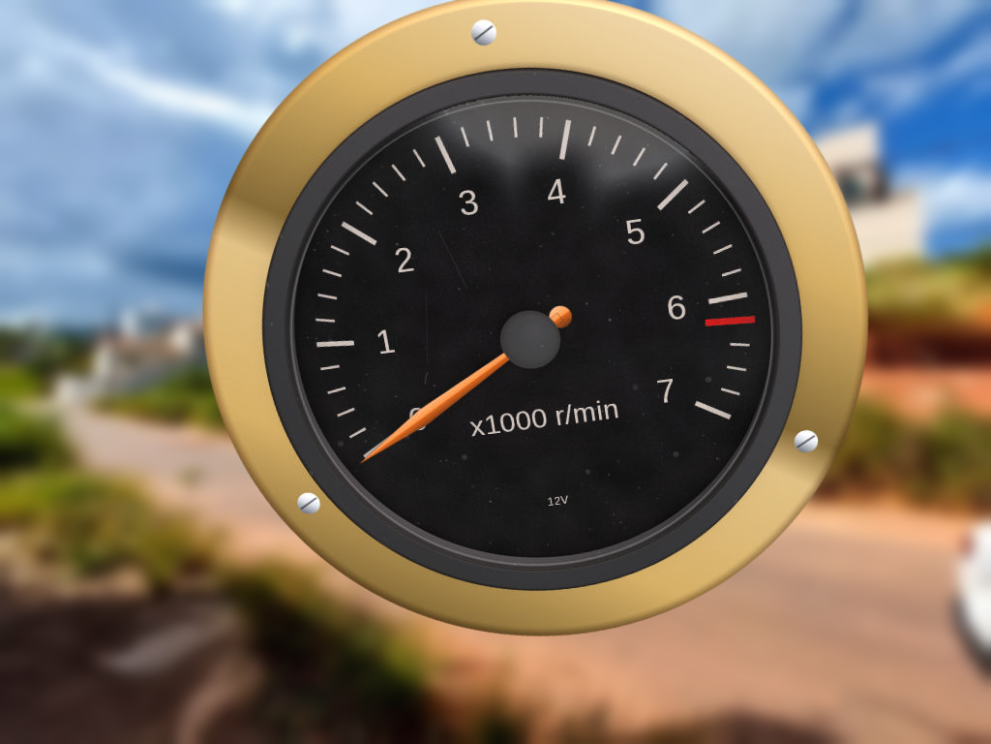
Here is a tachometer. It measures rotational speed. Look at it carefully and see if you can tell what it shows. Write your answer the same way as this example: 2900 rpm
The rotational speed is 0 rpm
